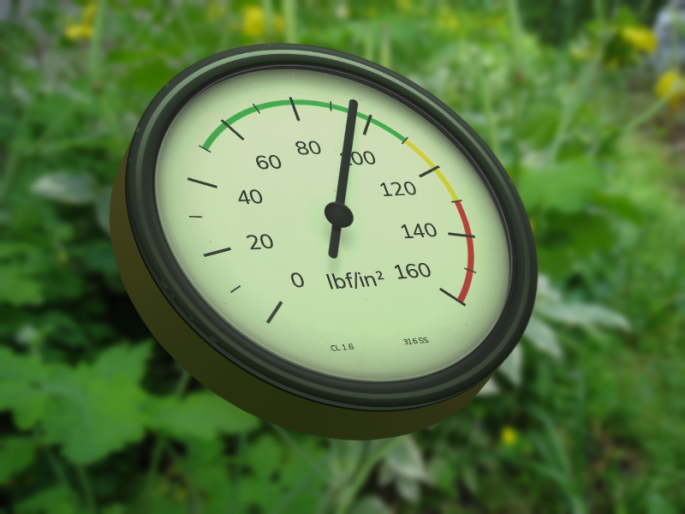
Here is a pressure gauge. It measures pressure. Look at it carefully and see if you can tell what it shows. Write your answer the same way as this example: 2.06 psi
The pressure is 95 psi
